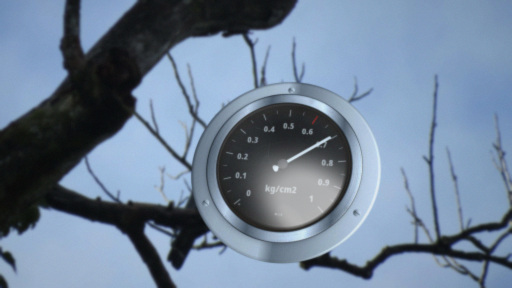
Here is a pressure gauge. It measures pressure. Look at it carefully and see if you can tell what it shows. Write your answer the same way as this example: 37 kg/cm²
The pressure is 0.7 kg/cm²
